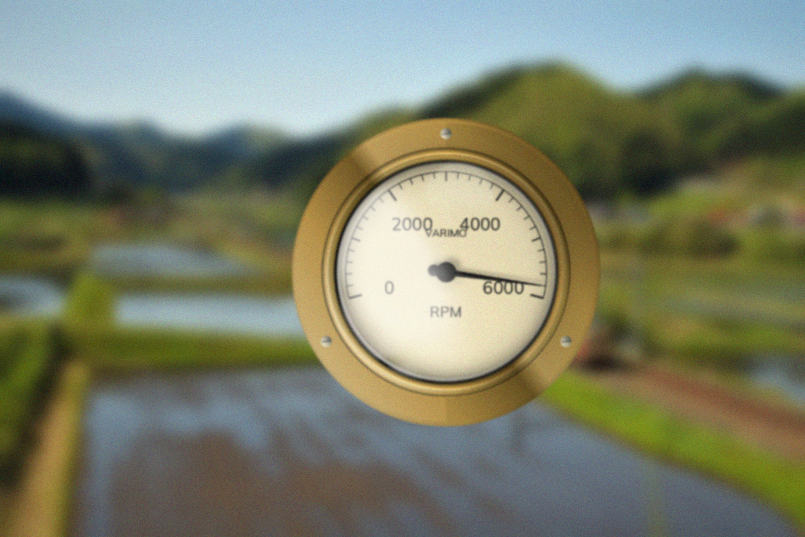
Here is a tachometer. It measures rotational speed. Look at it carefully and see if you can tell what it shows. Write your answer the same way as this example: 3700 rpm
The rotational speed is 5800 rpm
